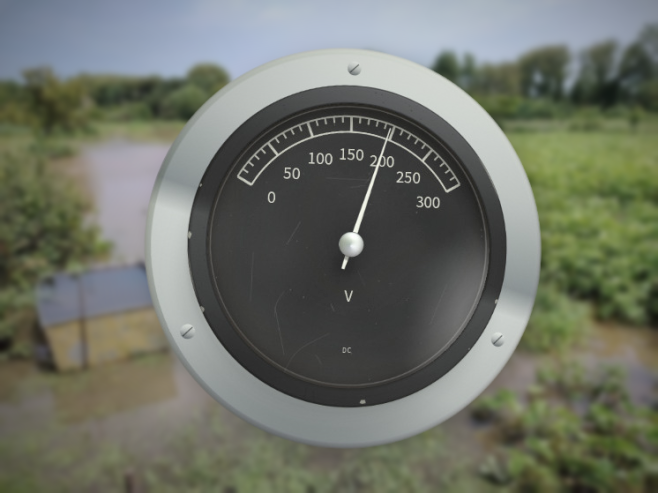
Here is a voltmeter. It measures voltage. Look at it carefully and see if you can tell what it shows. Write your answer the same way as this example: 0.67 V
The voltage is 195 V
